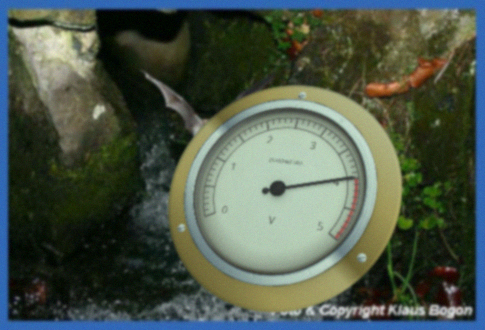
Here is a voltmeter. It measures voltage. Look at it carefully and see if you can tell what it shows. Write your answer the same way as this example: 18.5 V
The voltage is 4 V
